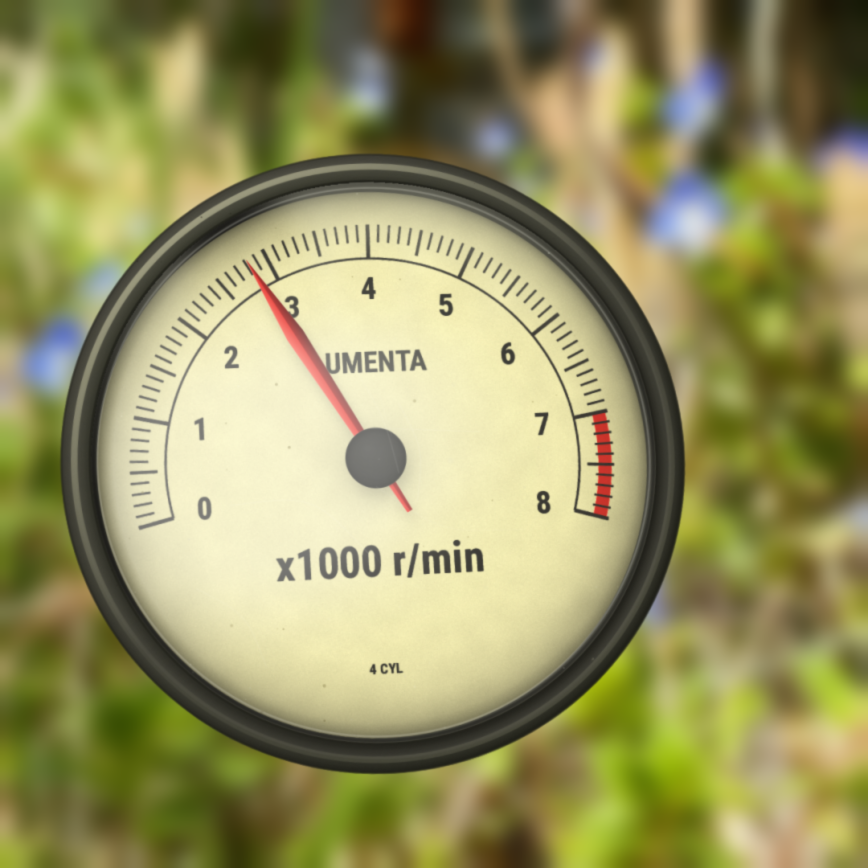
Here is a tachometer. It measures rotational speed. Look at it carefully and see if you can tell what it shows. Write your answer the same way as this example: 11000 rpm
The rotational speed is 2800 rpm
